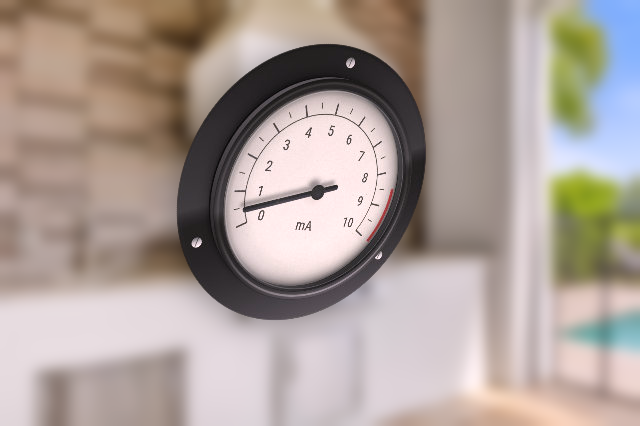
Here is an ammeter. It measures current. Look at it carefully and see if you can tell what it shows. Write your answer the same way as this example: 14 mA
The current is 0.5 mA
